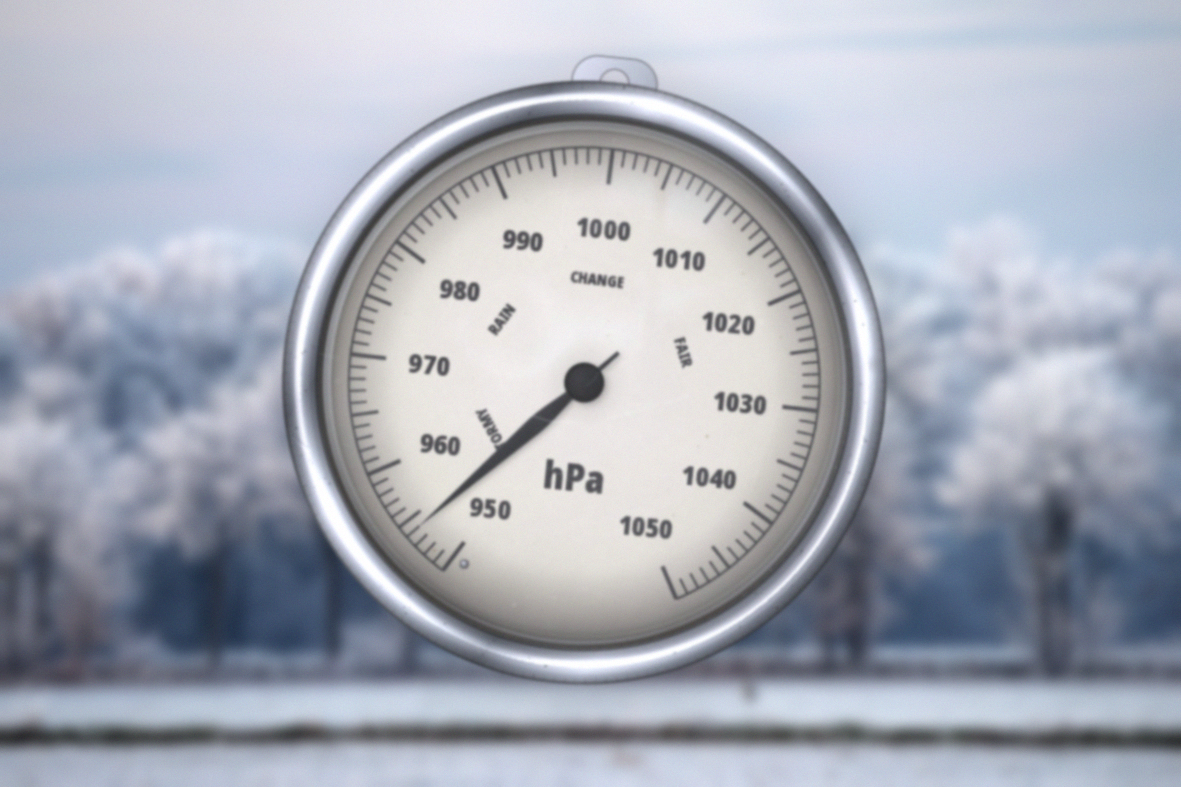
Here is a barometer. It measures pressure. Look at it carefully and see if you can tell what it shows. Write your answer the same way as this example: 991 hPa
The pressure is 954 hPa
